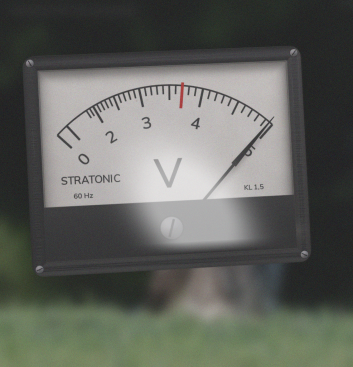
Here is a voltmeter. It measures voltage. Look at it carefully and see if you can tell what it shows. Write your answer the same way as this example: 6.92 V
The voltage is 4.95 V
